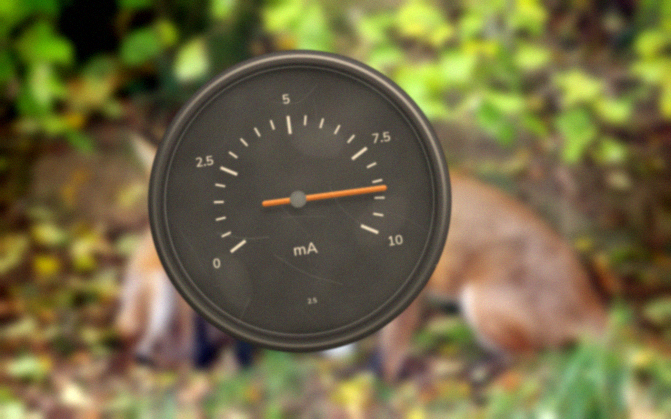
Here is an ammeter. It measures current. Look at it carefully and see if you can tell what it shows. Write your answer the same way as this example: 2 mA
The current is 8.75 mA
